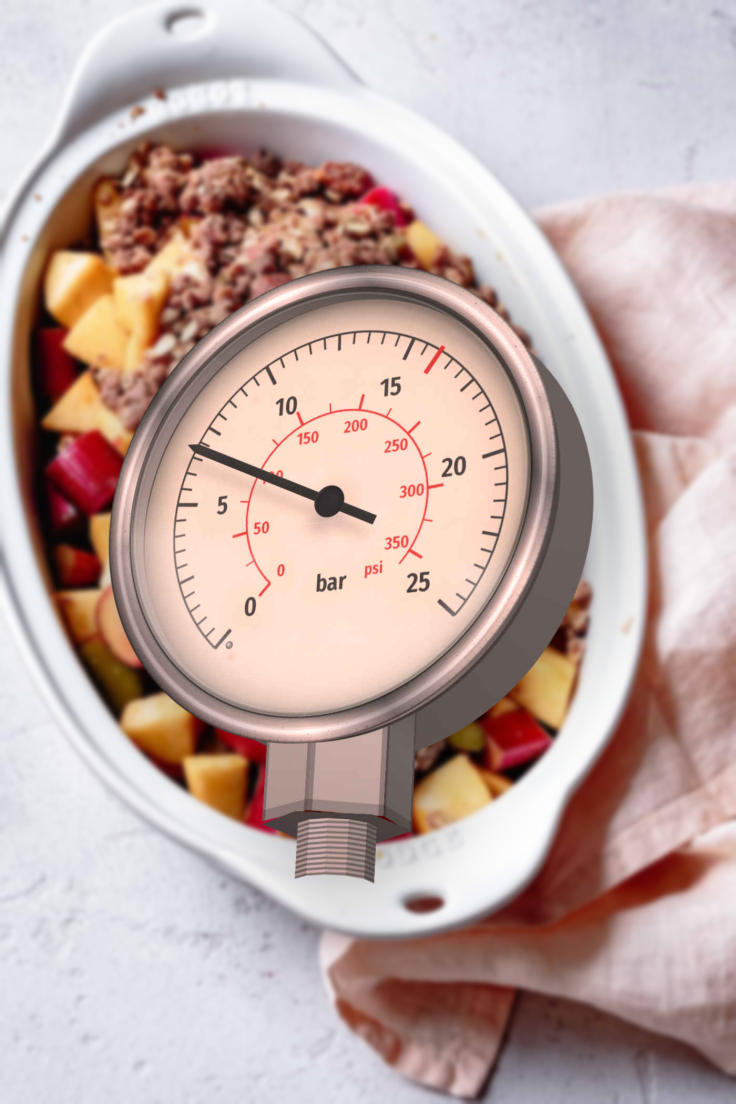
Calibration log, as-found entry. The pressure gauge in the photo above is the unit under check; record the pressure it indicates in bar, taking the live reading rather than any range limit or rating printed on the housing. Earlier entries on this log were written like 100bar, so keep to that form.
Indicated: 6.75bar
